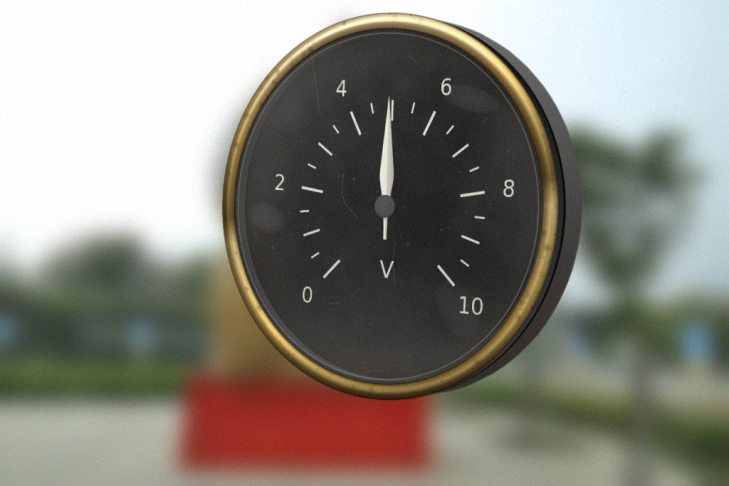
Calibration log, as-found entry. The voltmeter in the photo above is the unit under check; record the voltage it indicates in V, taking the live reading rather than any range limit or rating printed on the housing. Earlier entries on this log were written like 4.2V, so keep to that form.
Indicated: 5V
